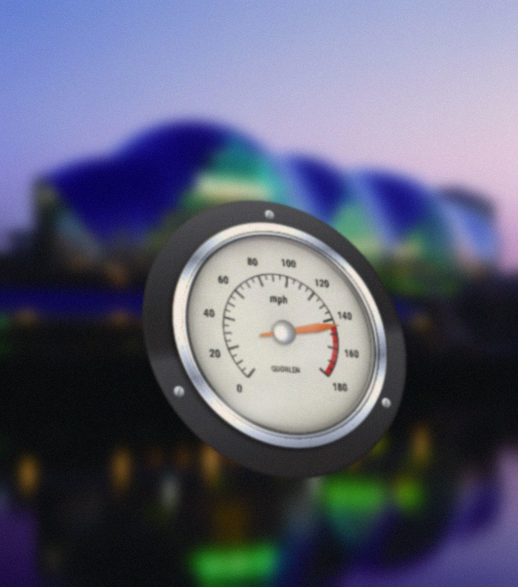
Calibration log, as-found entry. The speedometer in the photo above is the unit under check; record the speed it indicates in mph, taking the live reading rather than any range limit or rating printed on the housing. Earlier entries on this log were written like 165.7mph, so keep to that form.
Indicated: 145mph
